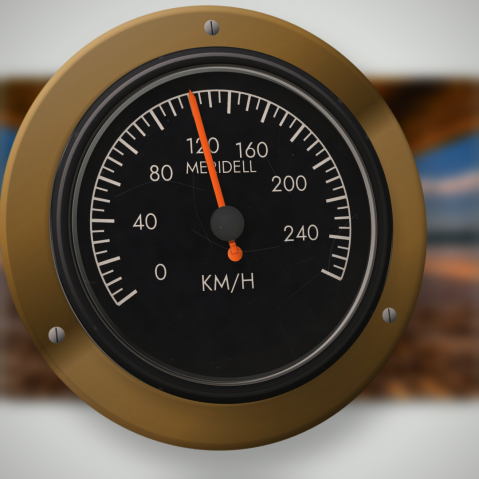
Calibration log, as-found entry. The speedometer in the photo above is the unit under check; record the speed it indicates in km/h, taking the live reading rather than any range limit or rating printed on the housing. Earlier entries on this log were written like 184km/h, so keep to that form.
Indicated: 120km/h
